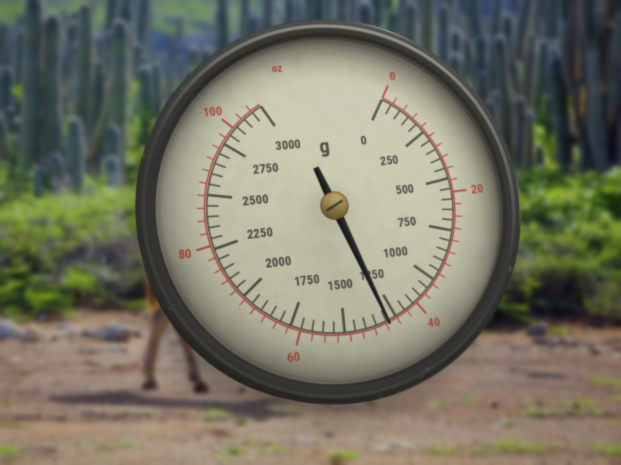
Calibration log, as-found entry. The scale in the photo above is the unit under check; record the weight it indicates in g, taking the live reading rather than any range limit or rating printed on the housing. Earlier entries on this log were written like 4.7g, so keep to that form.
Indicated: 1300g
